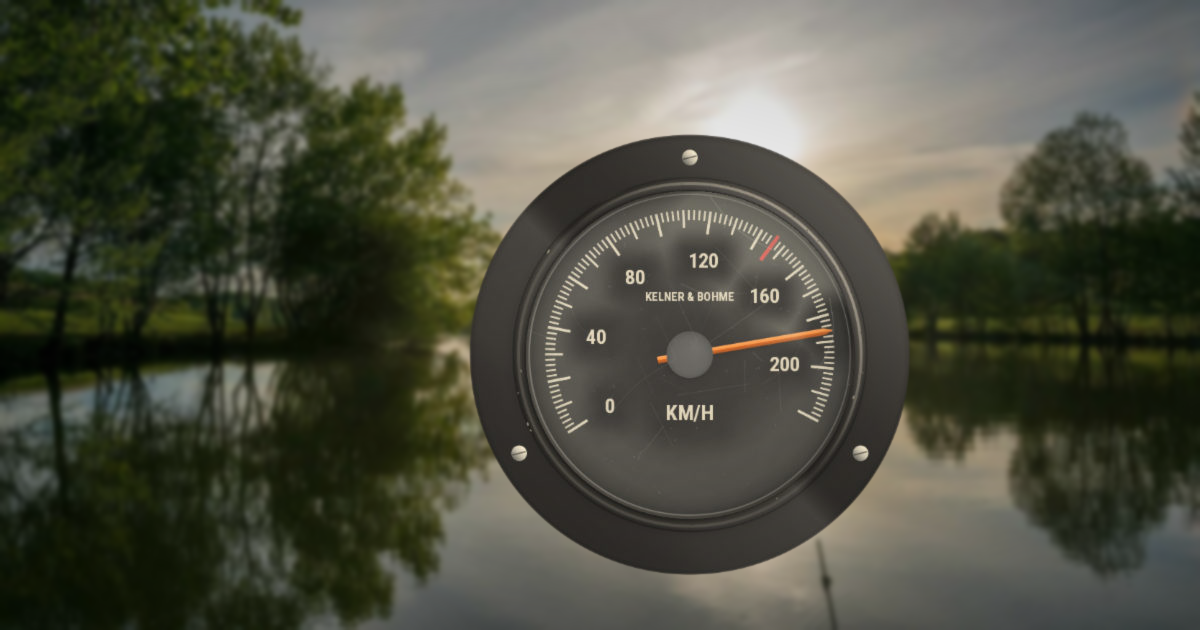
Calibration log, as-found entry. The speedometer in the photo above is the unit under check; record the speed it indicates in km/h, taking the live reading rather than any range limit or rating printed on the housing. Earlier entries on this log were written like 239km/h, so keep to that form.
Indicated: 186km/h
